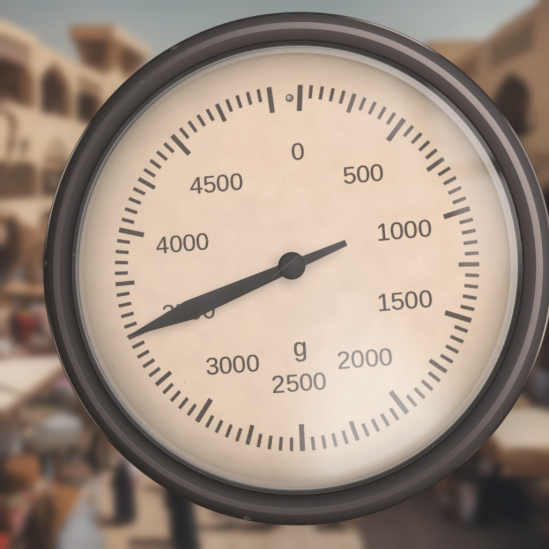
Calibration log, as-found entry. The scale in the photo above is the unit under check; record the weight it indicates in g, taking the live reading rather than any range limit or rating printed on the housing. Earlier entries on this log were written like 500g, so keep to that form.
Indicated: 3500g
